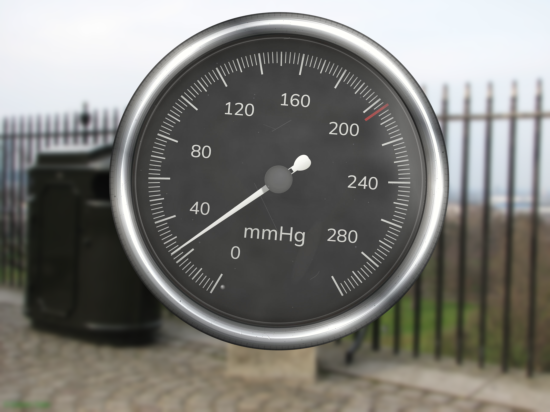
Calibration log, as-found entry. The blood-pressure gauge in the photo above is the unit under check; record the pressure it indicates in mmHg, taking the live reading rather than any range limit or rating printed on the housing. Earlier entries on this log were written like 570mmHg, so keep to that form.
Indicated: 24mmHg
